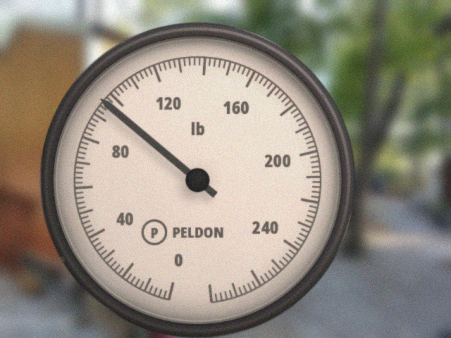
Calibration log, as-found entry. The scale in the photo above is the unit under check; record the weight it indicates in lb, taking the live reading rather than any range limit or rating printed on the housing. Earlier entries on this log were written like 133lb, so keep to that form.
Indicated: 96lb
